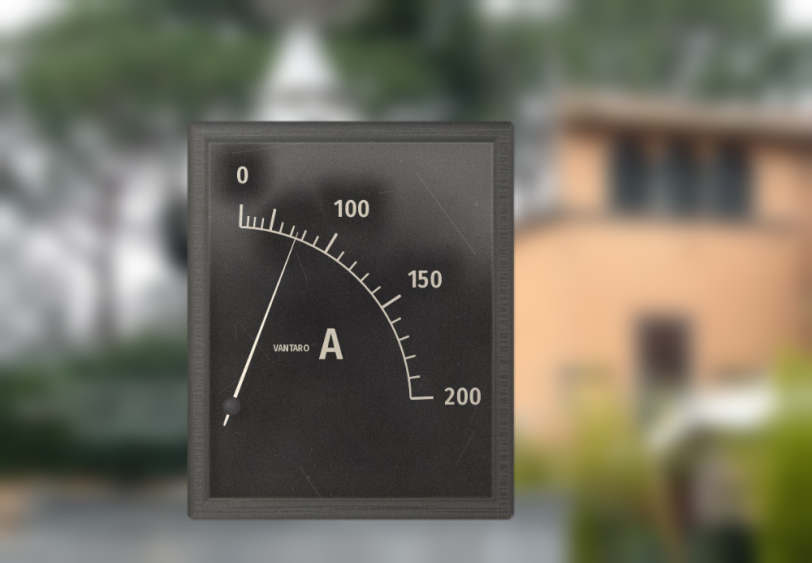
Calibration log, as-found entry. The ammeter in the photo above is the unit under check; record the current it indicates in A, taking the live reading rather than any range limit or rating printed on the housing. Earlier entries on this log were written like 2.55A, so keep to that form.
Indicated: 75A
